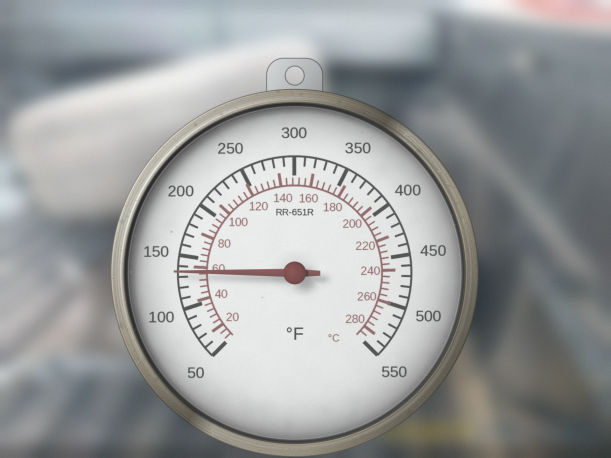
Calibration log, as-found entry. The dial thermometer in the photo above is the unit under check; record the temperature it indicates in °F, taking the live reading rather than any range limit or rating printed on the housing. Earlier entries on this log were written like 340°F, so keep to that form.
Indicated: 135°F
